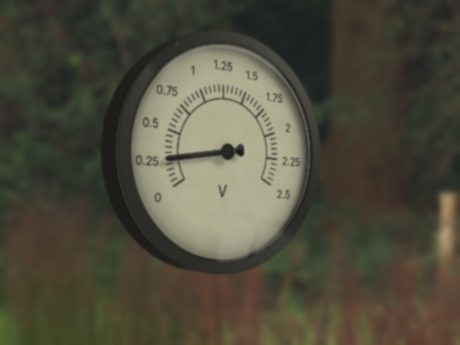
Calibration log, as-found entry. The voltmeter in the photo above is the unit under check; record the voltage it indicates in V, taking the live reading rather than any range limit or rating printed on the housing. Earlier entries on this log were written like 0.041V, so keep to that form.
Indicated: 0.25V
